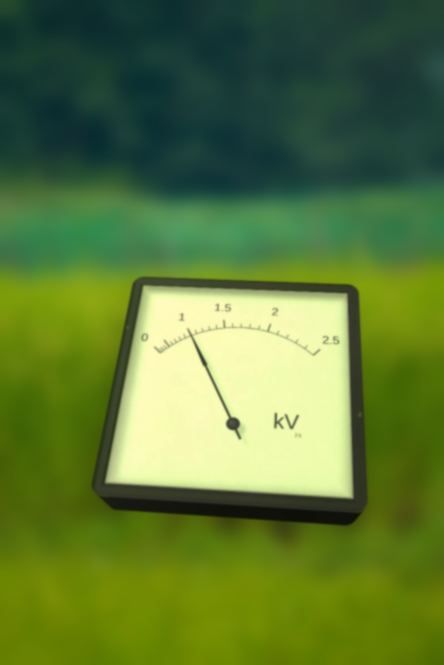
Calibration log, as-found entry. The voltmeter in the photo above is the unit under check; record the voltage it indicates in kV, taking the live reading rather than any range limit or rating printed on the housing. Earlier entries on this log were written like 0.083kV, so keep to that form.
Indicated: 1kV
